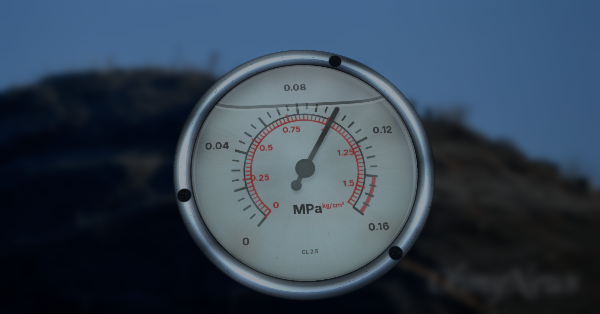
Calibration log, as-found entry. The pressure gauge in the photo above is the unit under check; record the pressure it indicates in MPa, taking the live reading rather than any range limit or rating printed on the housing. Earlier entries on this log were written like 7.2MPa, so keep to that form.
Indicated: 0.1MPa
